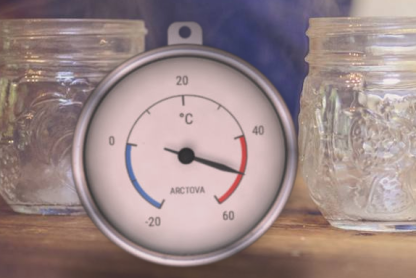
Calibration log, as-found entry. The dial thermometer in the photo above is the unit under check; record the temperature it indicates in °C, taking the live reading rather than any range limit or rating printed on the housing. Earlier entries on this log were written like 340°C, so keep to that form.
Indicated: 50°C
